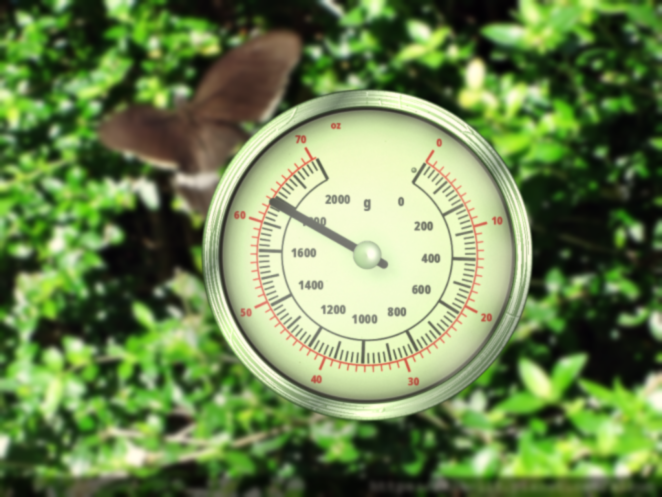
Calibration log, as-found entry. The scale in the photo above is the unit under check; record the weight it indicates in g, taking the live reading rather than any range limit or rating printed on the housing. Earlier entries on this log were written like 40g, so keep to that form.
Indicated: 1780g
